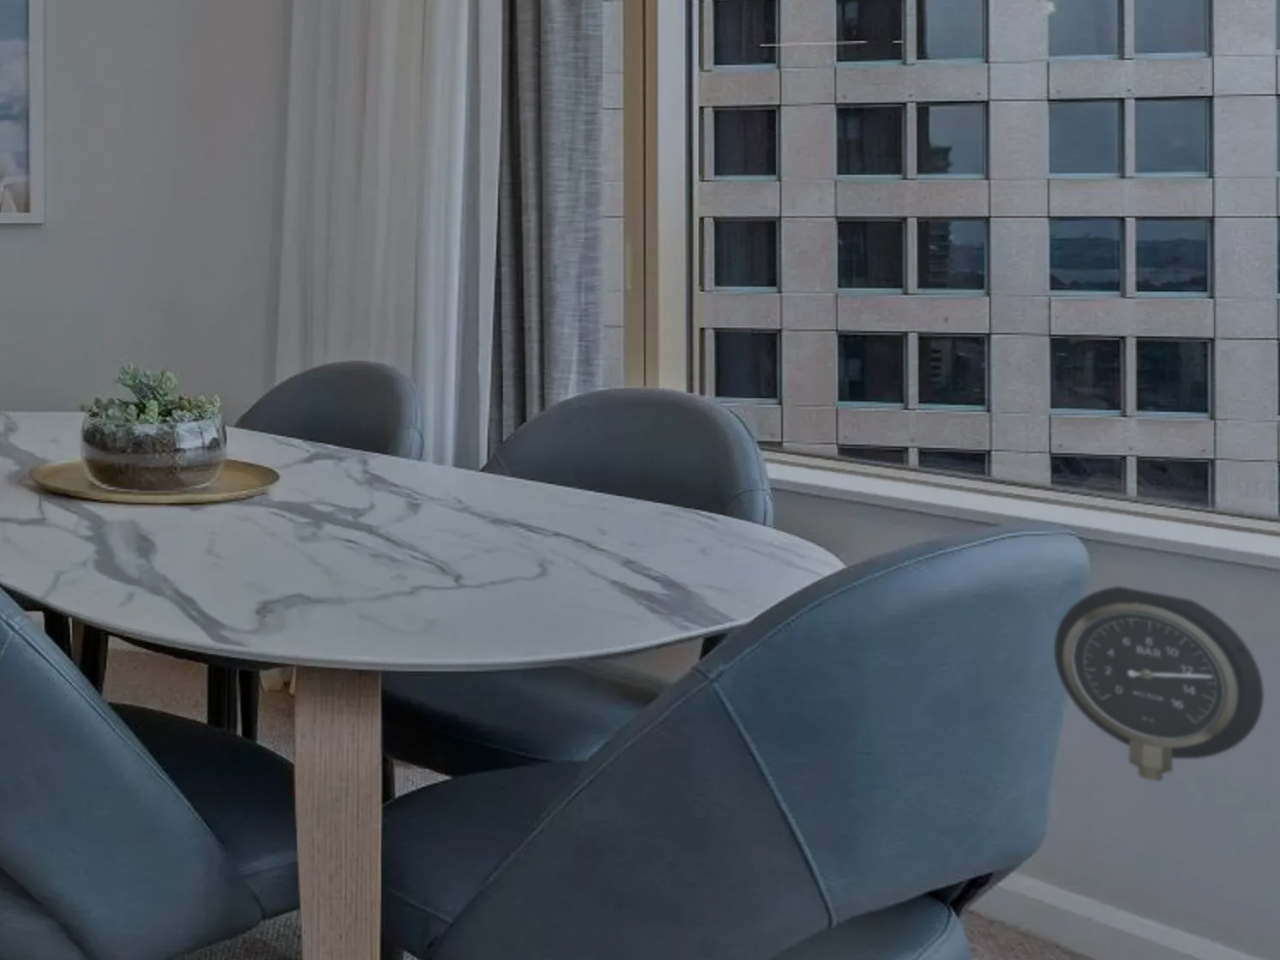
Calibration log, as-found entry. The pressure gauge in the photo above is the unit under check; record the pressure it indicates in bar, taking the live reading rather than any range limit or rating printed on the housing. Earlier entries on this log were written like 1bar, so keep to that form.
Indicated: 12.5bar
